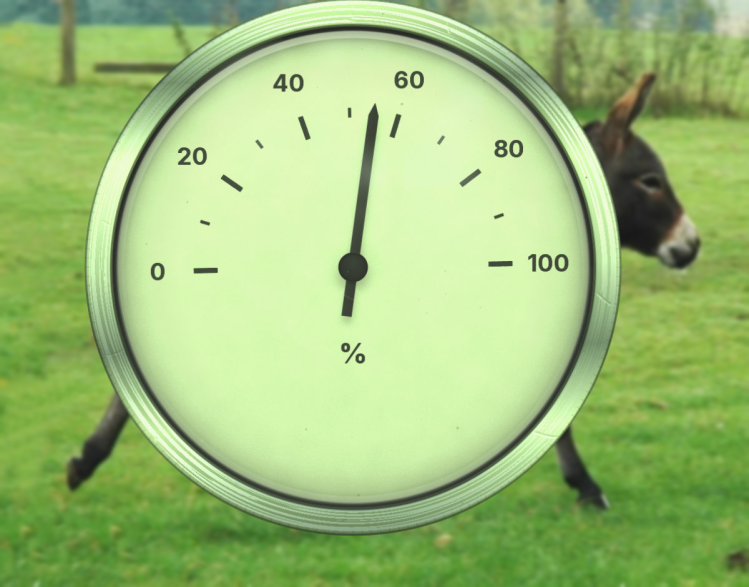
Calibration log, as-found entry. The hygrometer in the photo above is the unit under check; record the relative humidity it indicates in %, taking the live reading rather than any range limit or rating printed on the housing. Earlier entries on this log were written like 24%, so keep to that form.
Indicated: 55%
